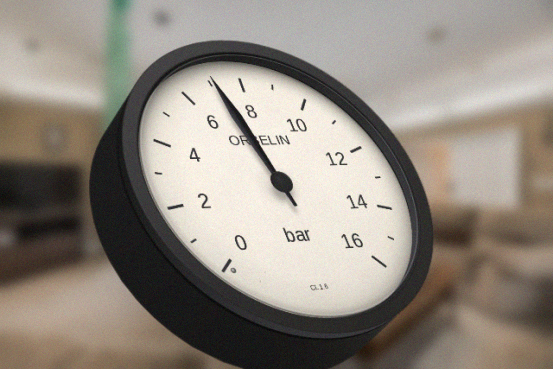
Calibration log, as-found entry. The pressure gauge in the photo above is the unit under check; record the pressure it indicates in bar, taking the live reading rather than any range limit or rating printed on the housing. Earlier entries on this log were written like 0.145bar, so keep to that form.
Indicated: 7bar
